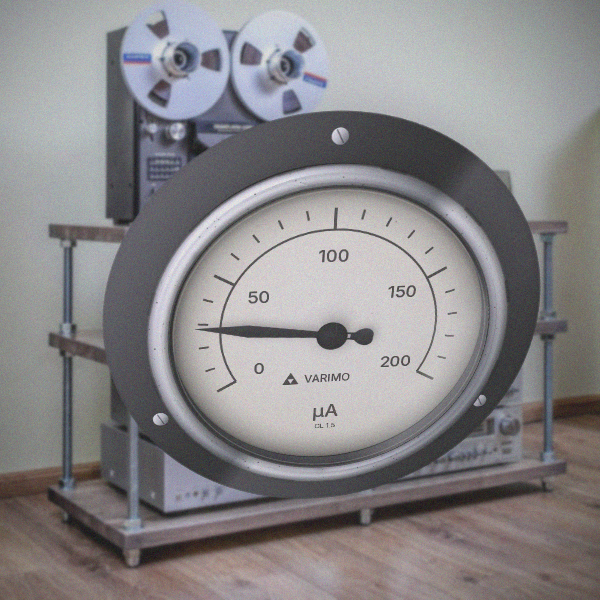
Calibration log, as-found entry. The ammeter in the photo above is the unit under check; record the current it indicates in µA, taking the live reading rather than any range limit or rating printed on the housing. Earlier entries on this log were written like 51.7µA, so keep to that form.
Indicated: 30µA
